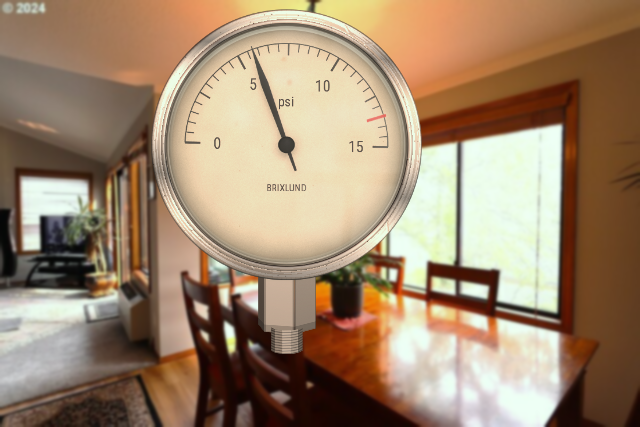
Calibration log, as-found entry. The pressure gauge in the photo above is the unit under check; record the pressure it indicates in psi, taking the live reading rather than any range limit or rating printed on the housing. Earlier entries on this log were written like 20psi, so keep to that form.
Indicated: 5.75psi
